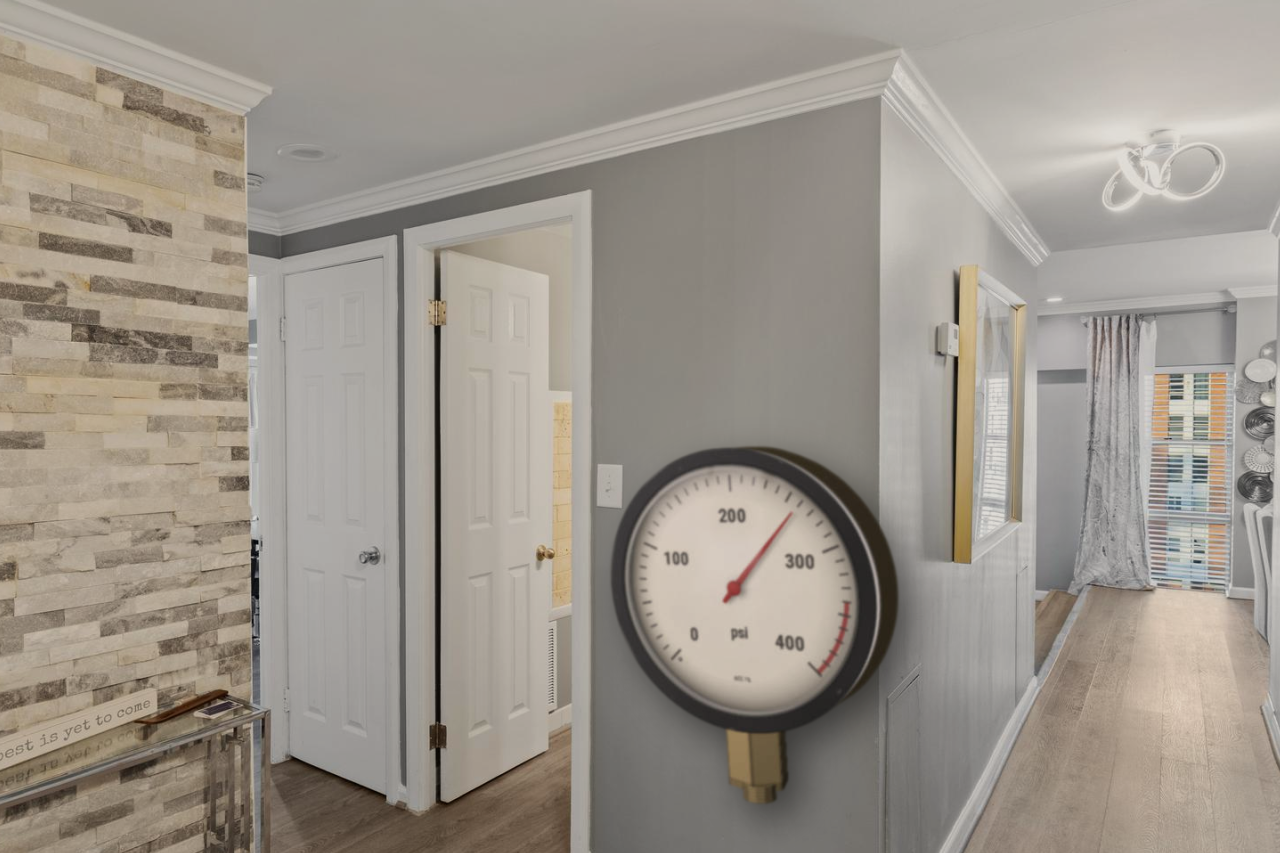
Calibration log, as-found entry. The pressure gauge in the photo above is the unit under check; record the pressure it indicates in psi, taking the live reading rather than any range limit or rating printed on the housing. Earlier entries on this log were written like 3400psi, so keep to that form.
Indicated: 260psi
